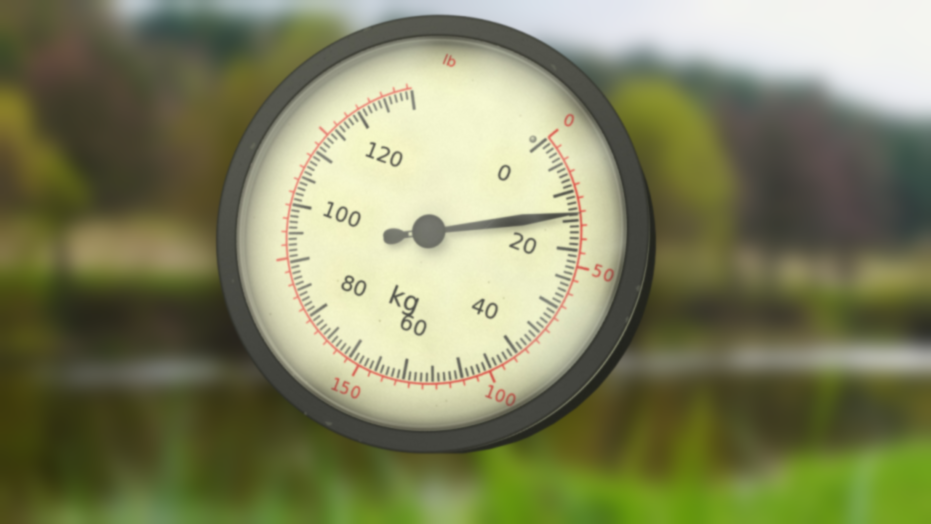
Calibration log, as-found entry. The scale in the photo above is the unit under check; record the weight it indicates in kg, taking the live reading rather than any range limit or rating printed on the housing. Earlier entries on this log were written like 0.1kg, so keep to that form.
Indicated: 14kg
